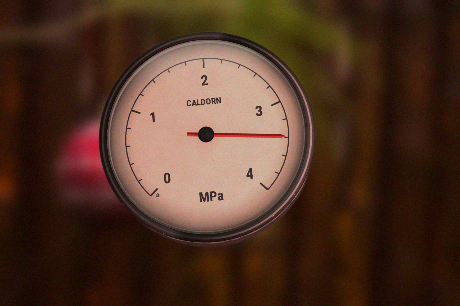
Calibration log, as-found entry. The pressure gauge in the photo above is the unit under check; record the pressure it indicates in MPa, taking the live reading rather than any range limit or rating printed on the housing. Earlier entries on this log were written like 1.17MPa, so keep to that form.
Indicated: 3.4MPa
